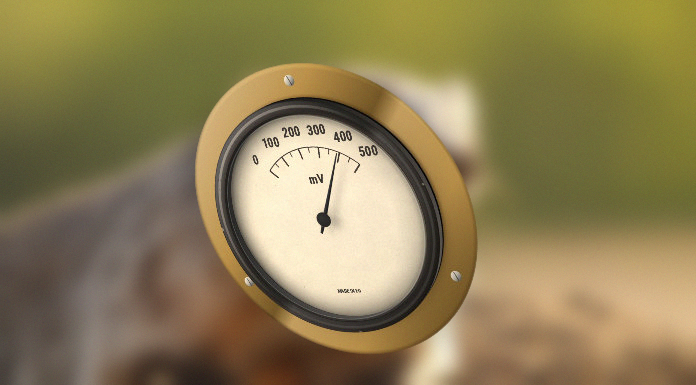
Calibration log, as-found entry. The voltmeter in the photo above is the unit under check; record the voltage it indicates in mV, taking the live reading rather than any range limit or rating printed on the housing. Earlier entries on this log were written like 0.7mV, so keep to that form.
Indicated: 400mV
